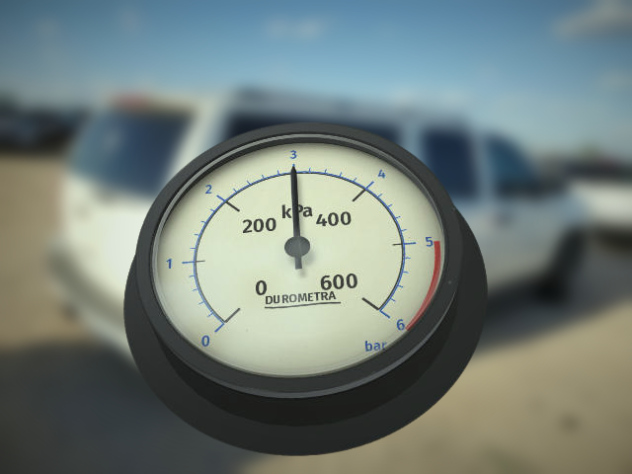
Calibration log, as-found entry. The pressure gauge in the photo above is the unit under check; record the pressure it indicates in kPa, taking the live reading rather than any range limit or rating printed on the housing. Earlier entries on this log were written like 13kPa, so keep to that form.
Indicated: 300kPa
